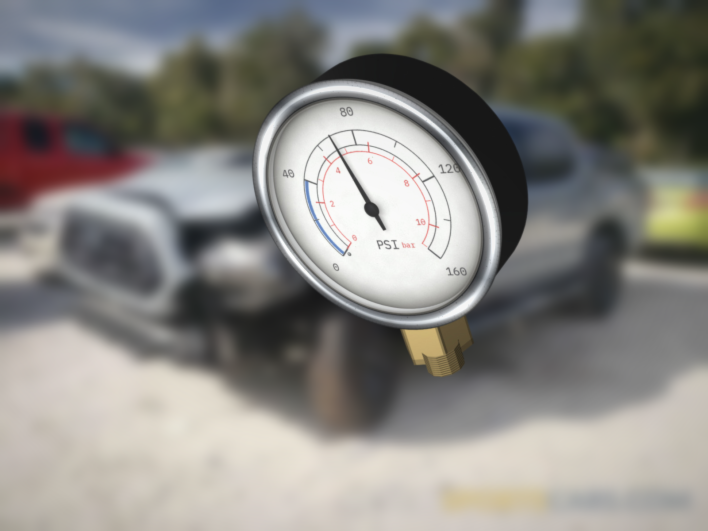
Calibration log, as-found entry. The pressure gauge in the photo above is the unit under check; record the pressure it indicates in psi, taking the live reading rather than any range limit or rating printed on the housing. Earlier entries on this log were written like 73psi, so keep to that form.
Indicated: 70psi
